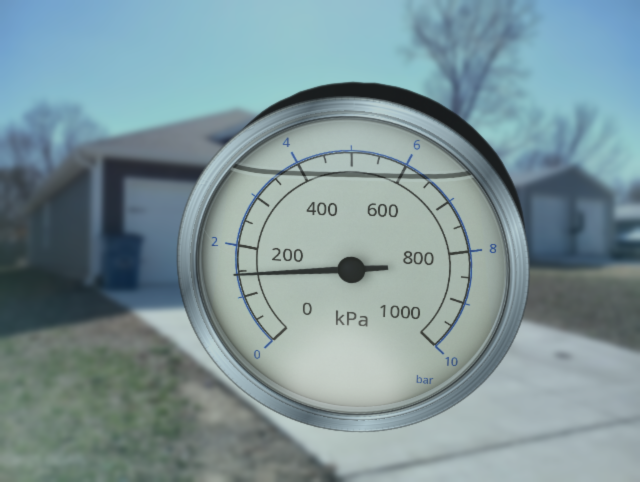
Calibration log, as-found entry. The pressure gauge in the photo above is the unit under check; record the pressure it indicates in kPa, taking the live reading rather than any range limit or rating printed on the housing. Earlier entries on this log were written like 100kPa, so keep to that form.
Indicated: 150kPa
